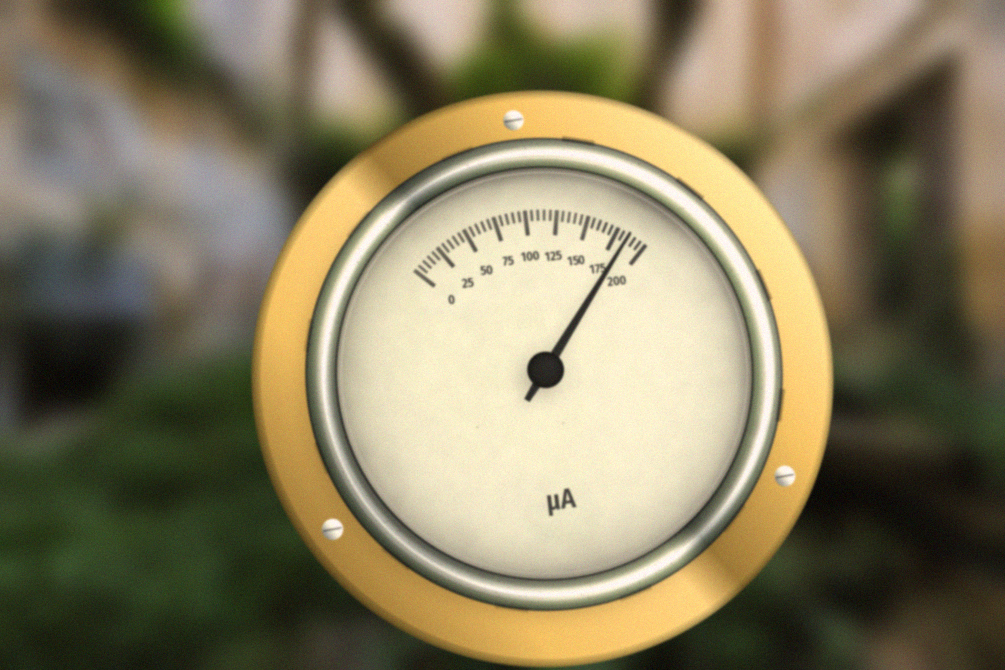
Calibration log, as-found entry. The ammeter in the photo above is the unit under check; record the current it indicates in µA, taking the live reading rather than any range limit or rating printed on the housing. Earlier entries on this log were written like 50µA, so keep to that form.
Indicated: 185µA
